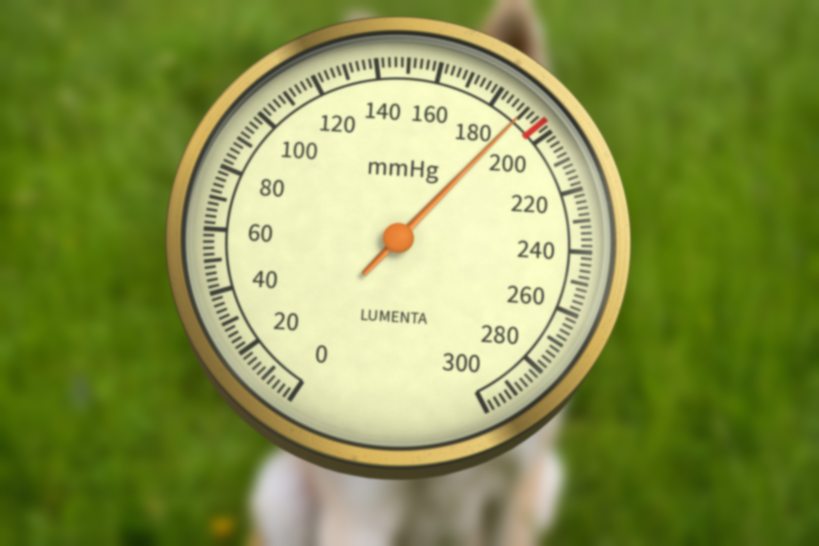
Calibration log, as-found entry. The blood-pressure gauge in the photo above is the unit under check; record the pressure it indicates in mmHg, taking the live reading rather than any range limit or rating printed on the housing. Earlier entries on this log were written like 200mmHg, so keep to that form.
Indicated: 190mmHg
